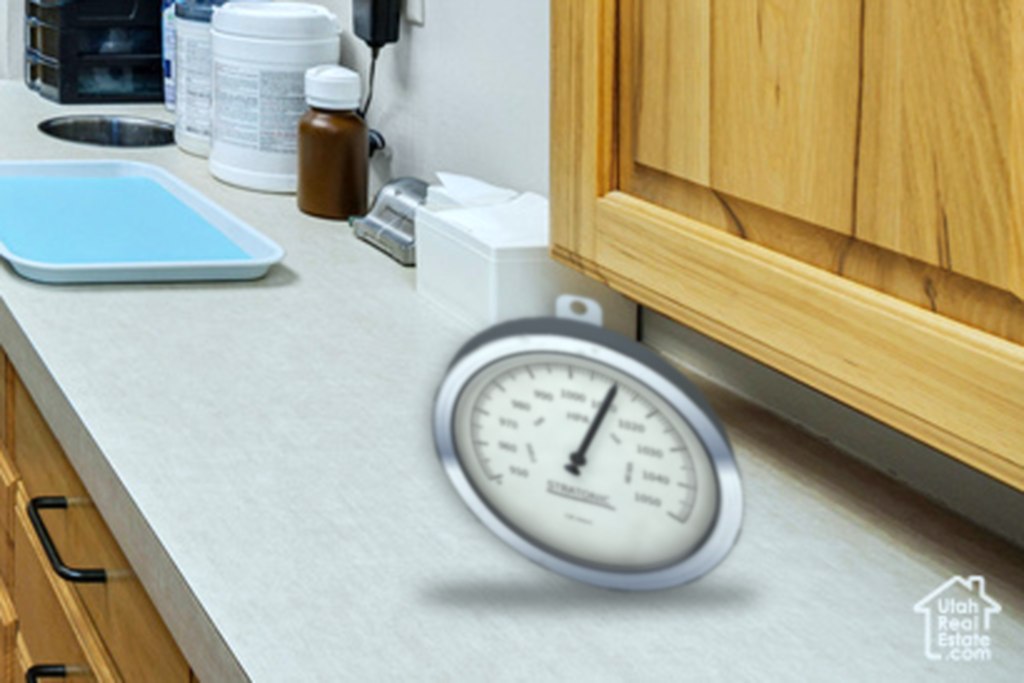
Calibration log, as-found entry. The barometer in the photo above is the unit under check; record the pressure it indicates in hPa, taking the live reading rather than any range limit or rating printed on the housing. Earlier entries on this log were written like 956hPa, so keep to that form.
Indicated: 1010hPa
